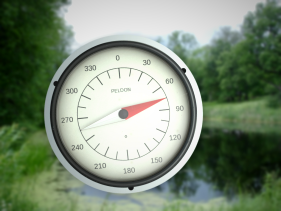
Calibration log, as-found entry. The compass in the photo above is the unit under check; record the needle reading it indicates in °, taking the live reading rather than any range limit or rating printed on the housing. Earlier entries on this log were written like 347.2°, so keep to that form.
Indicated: 75°
